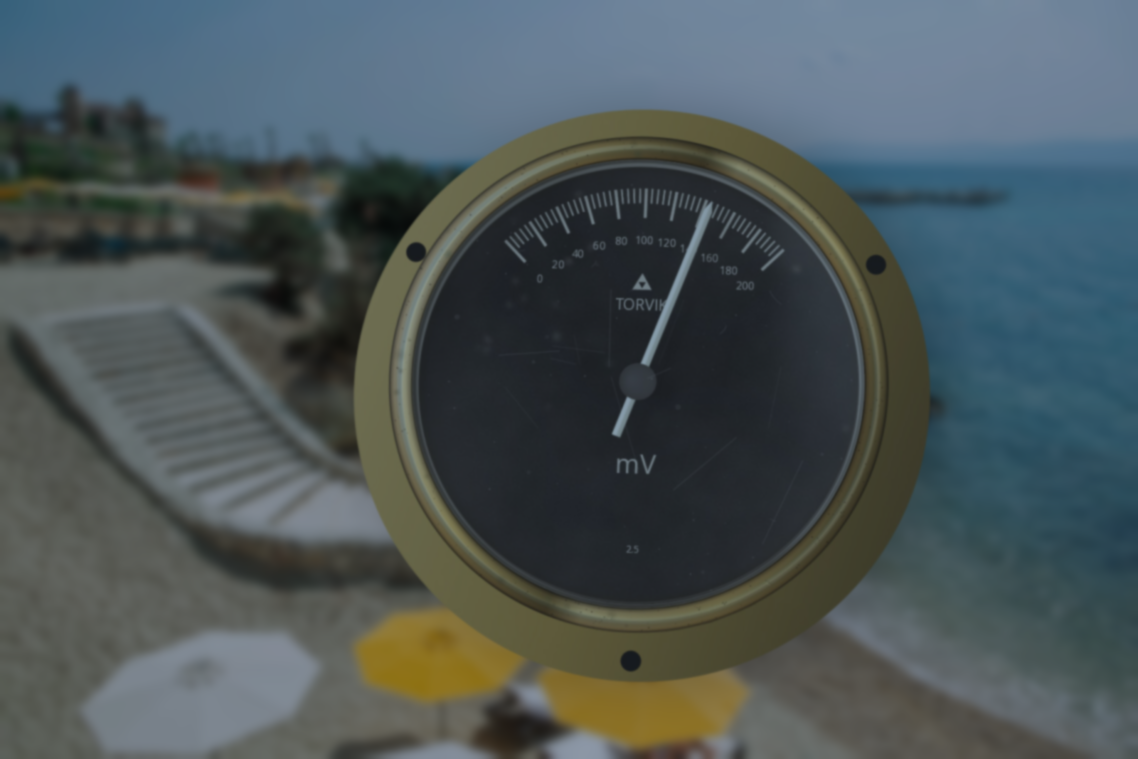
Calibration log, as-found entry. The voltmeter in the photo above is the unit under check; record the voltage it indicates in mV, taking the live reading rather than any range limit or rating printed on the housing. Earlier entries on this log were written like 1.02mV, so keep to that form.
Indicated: 144mV
